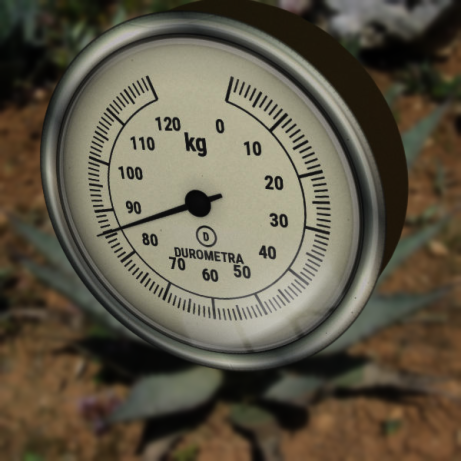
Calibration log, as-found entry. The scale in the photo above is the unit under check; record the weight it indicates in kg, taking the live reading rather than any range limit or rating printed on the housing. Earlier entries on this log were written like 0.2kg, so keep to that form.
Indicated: 86kg
